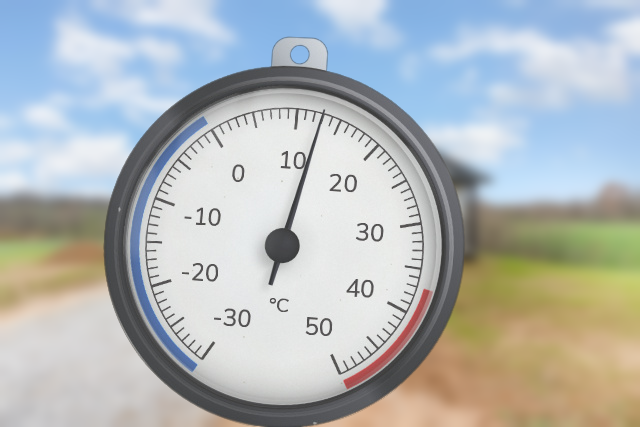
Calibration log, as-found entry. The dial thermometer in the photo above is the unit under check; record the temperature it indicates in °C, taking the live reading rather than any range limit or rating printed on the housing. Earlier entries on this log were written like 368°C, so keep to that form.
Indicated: 13°C
